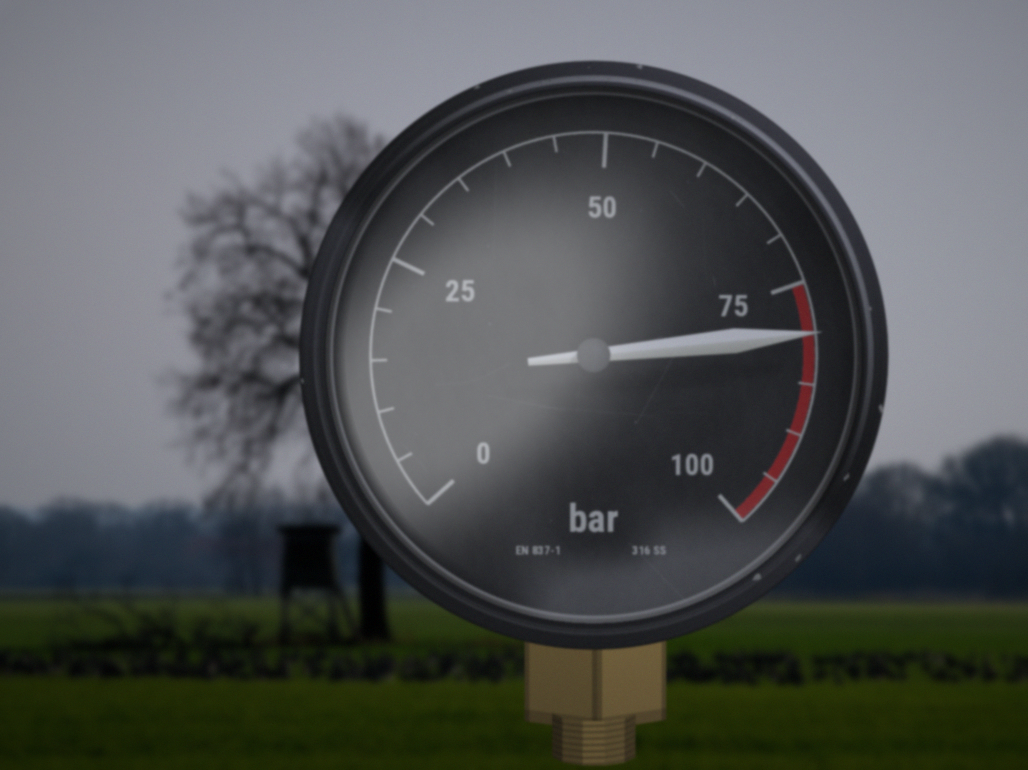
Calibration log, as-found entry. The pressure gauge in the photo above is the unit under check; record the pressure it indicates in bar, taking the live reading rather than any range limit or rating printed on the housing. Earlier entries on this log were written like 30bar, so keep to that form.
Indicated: 80bar
